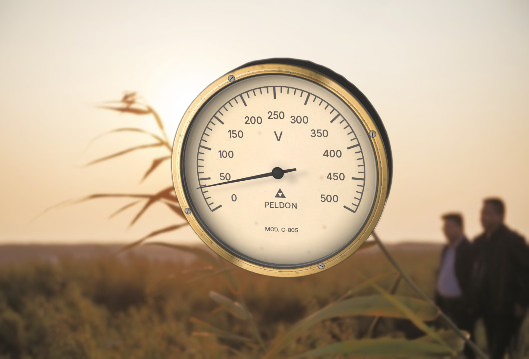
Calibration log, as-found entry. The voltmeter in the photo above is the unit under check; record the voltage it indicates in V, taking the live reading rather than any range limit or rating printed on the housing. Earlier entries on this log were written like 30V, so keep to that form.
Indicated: 40V
